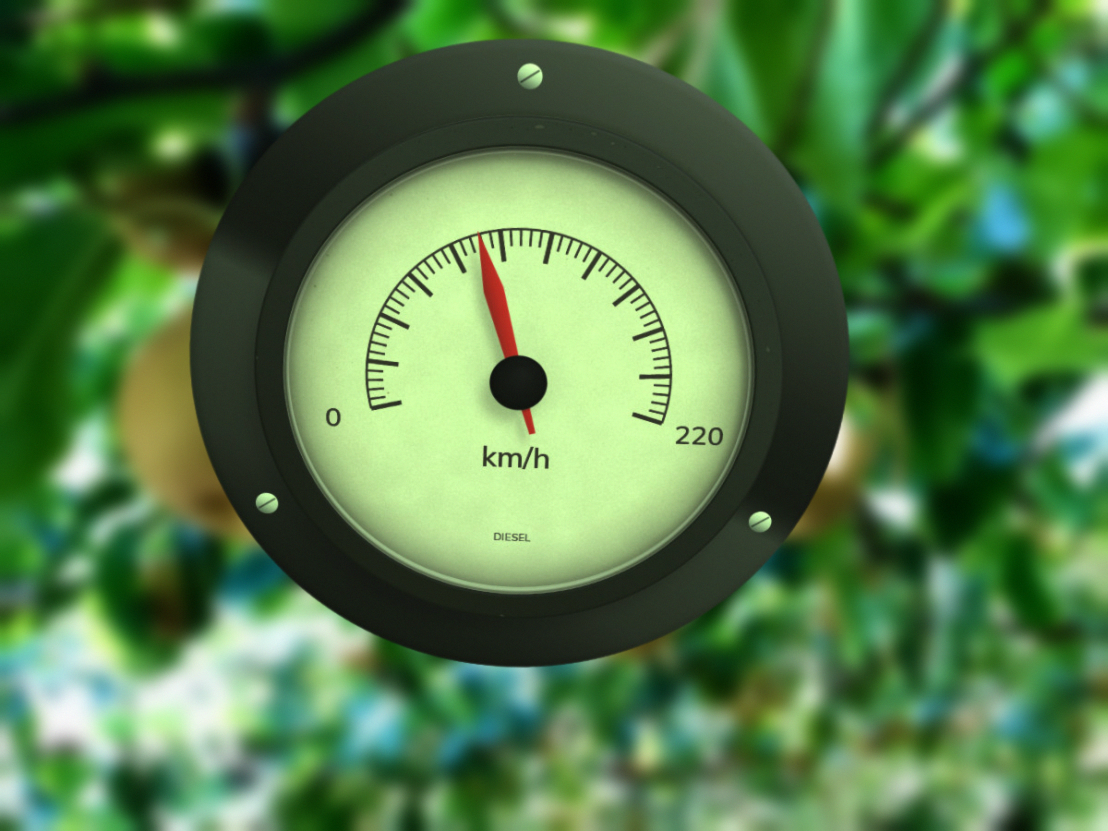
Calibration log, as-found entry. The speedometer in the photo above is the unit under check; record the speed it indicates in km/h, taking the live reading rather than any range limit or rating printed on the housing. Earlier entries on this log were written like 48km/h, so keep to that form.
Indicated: 92km/h
